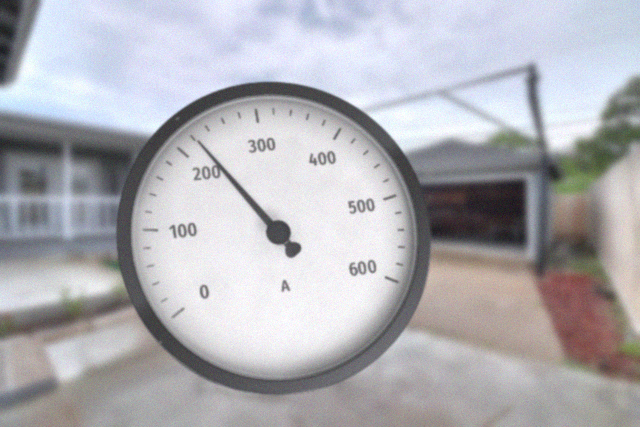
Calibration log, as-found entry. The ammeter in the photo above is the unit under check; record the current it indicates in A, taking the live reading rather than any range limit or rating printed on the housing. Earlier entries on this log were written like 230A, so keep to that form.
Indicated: 220A
